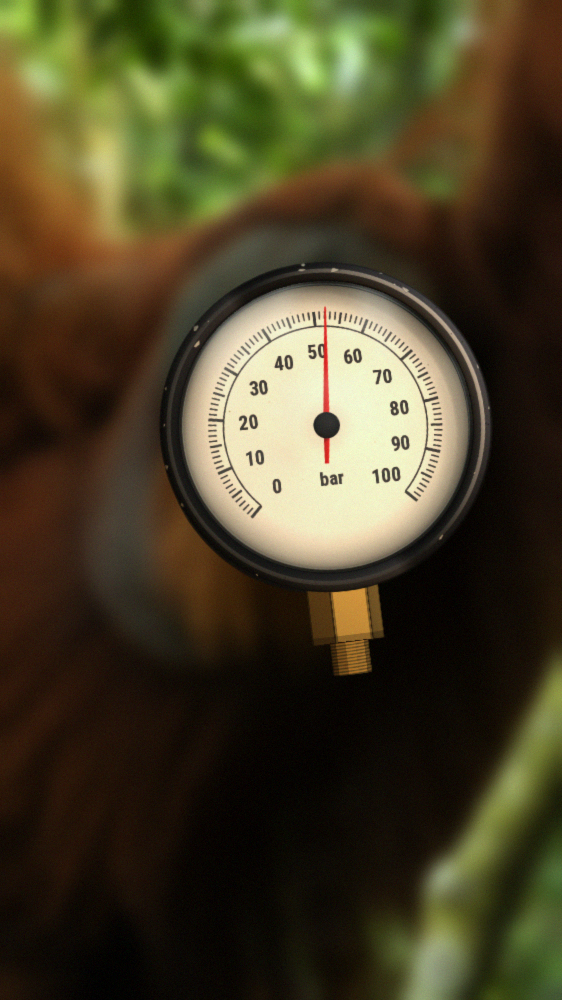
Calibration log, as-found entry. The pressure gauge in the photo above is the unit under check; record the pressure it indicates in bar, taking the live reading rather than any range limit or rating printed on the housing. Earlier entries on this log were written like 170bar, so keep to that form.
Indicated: 52bar
